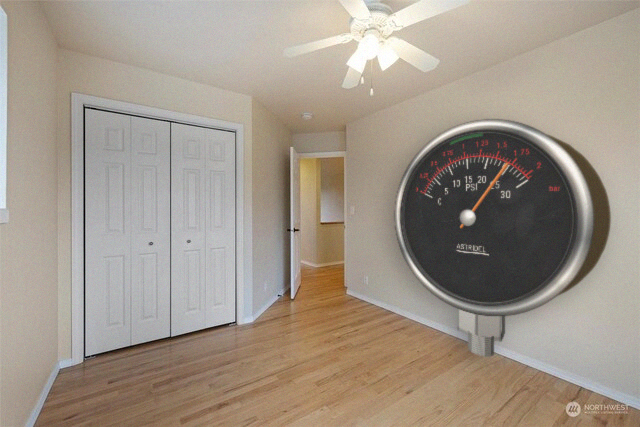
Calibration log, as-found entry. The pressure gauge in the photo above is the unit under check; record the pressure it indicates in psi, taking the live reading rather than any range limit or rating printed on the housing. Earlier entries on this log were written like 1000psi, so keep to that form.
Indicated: 25psi
